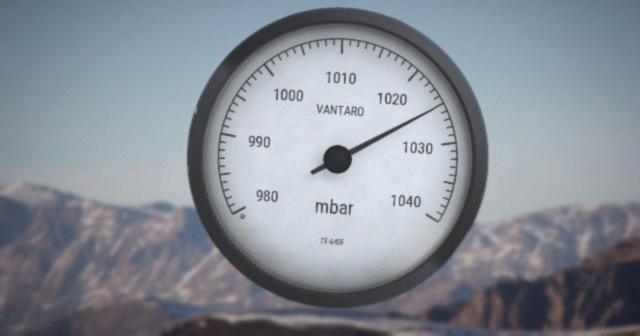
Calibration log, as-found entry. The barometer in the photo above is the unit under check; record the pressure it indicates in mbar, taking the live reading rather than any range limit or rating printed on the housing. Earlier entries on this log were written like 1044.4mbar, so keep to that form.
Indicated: 1025mbar
